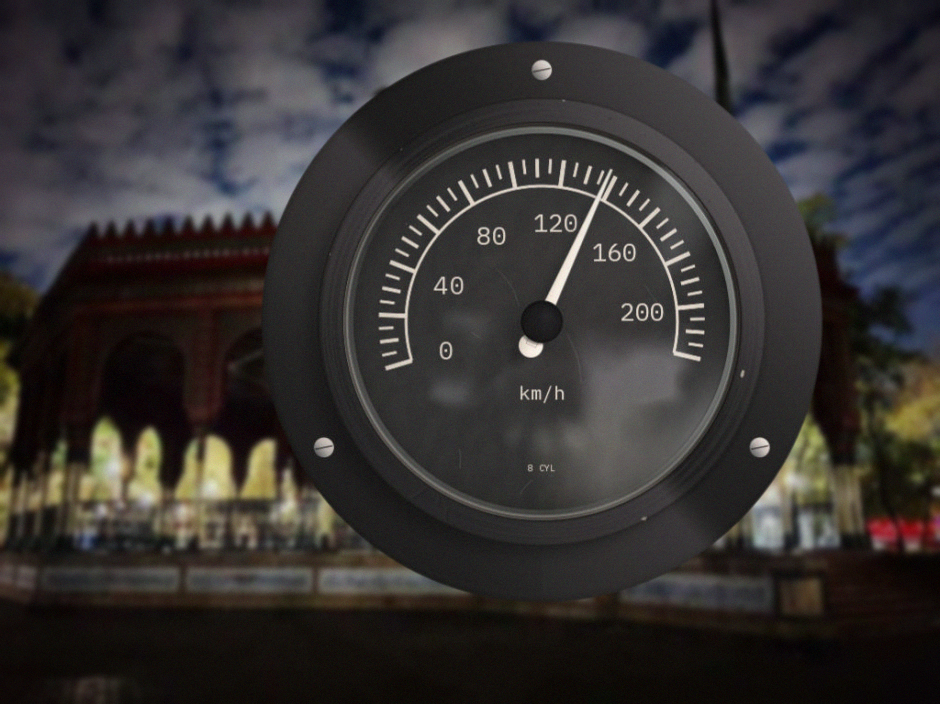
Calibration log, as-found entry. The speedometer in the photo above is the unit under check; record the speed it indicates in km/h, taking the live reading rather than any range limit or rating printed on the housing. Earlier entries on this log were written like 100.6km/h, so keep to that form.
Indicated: 137.5km/h
